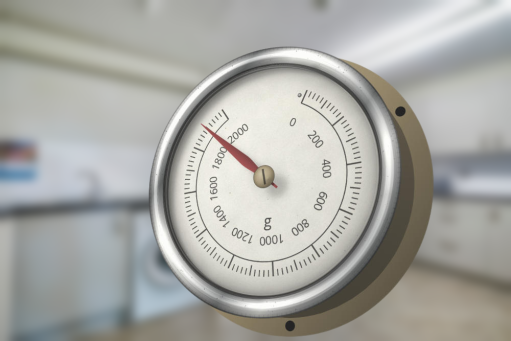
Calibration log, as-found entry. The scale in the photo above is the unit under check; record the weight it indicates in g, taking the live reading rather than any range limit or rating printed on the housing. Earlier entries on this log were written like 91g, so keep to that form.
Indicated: 1900g
